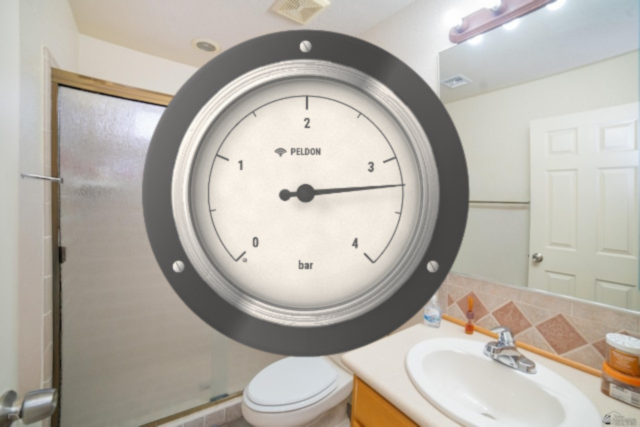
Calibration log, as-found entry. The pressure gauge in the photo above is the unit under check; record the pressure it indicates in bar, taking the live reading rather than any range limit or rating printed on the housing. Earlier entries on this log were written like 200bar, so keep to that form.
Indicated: 3.25bar
